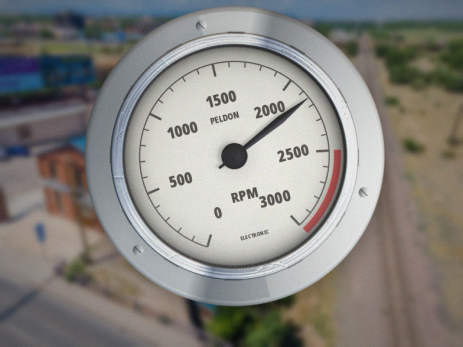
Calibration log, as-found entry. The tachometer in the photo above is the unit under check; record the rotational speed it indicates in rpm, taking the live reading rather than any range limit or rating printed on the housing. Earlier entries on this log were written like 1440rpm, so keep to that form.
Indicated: 2150rpm
